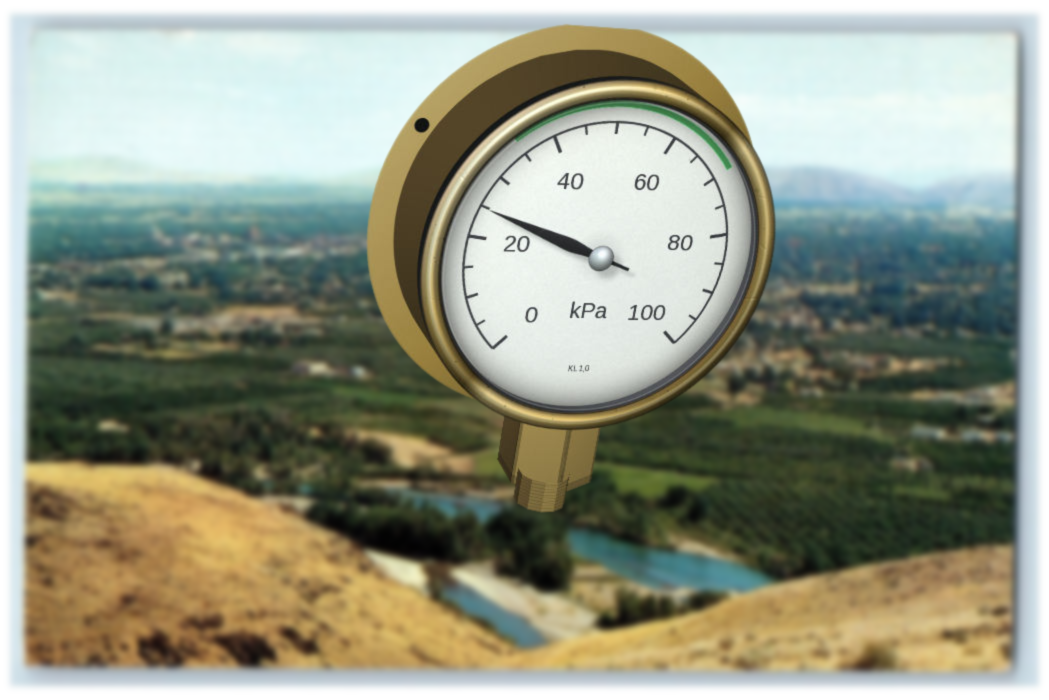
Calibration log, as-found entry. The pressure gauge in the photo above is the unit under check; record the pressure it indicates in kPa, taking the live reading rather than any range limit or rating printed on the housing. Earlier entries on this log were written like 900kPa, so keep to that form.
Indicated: 25kPa
